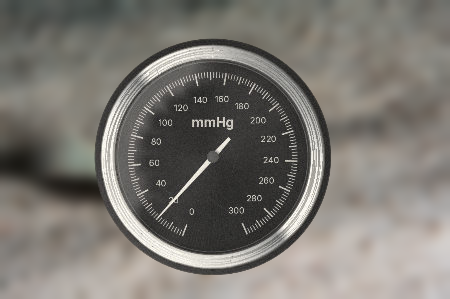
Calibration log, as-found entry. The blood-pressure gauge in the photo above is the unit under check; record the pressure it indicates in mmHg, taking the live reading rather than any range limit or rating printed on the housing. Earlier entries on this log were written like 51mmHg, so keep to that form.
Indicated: 20mmHg
